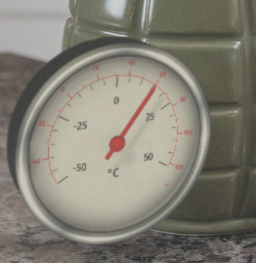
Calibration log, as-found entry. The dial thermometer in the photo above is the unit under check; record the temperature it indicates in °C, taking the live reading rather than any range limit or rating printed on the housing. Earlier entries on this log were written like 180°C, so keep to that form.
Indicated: 15°C
